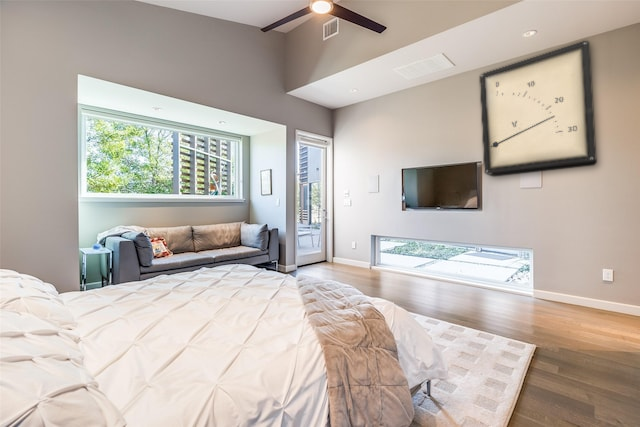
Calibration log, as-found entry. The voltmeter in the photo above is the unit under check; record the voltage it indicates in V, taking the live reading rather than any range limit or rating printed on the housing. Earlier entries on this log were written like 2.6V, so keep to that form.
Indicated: 24V
